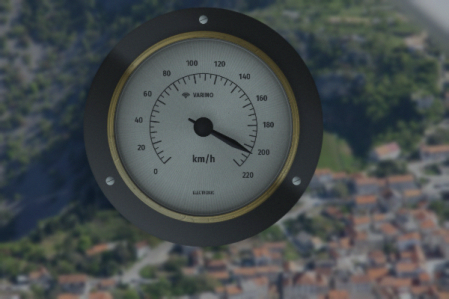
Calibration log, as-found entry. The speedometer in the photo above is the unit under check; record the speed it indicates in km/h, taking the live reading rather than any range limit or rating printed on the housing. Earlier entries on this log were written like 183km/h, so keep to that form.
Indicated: 205km/h
